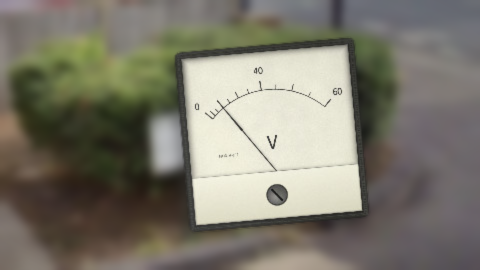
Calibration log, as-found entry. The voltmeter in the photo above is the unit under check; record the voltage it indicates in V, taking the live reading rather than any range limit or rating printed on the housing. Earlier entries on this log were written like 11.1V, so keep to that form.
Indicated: 20V
